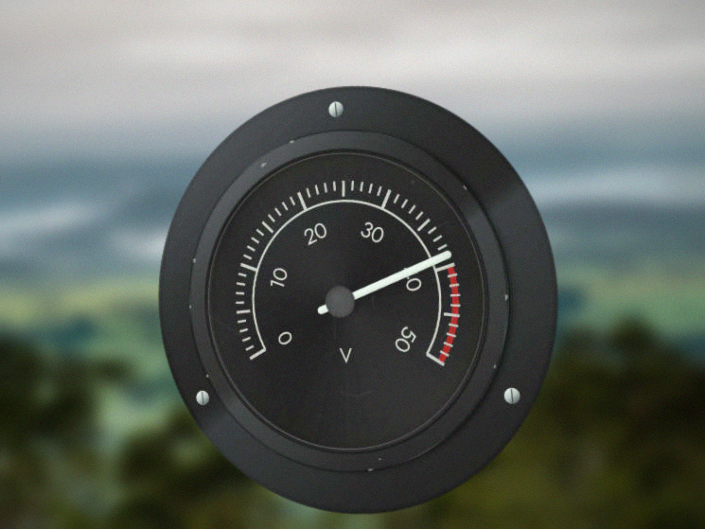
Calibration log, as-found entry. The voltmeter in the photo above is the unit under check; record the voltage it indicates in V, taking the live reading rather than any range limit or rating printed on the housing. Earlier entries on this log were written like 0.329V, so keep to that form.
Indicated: 39V
